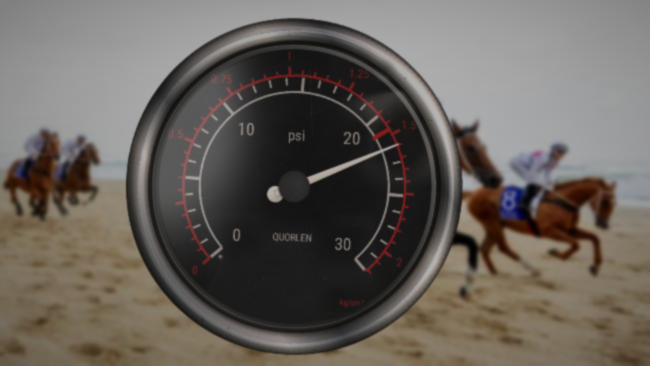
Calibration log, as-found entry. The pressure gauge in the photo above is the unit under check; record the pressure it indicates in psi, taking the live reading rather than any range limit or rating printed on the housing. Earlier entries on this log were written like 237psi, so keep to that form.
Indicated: 22psi
